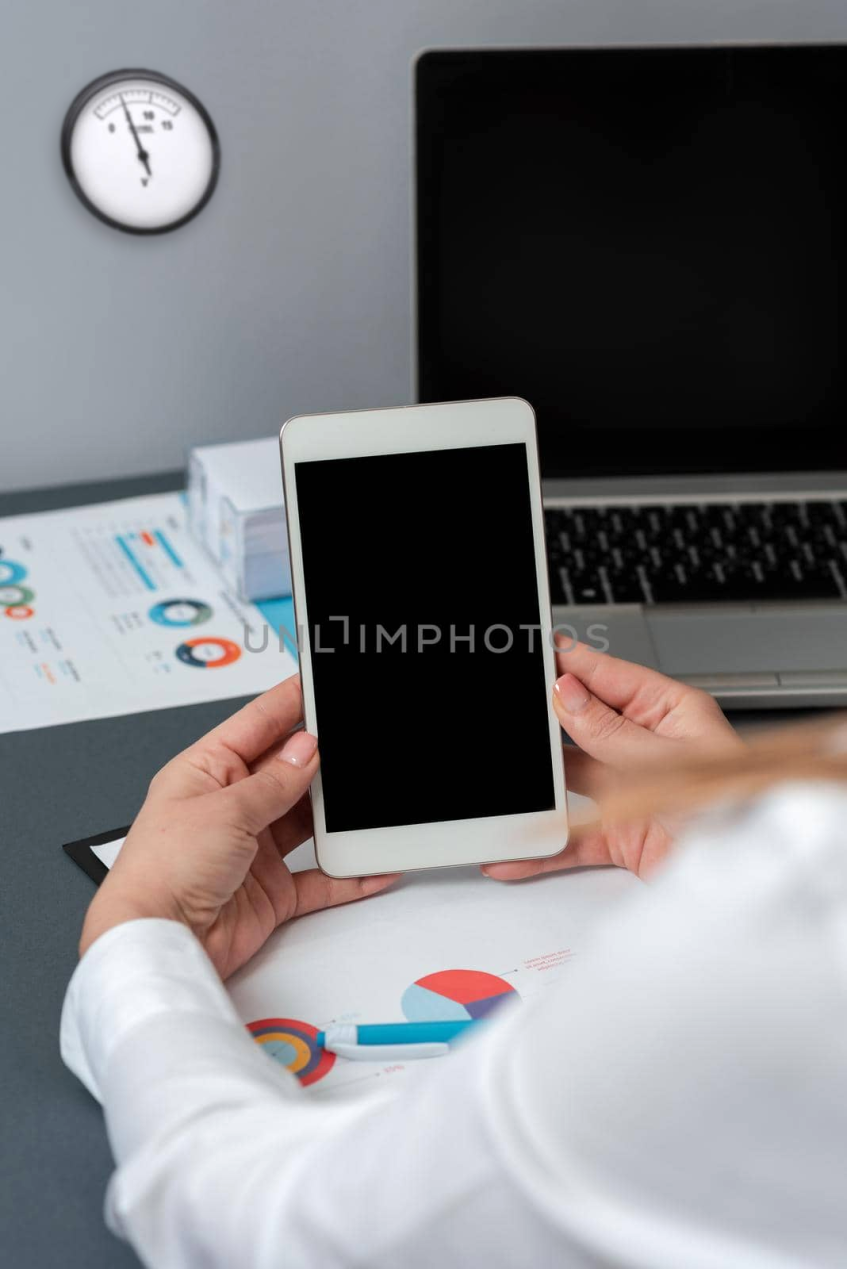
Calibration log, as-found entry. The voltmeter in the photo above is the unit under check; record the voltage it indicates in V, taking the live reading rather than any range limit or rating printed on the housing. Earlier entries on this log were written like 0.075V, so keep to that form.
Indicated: 5V
